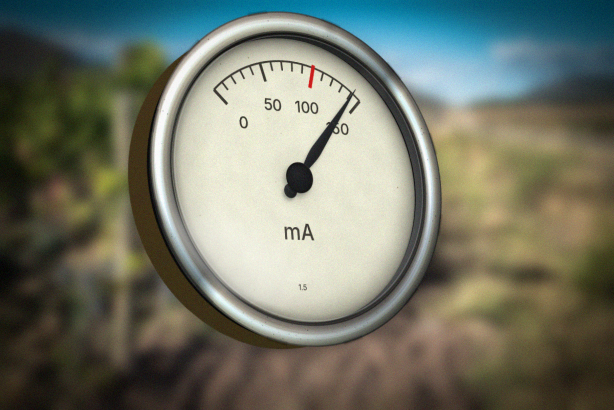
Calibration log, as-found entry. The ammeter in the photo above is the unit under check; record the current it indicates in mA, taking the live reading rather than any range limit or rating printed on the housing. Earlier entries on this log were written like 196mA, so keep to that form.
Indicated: 140mA
